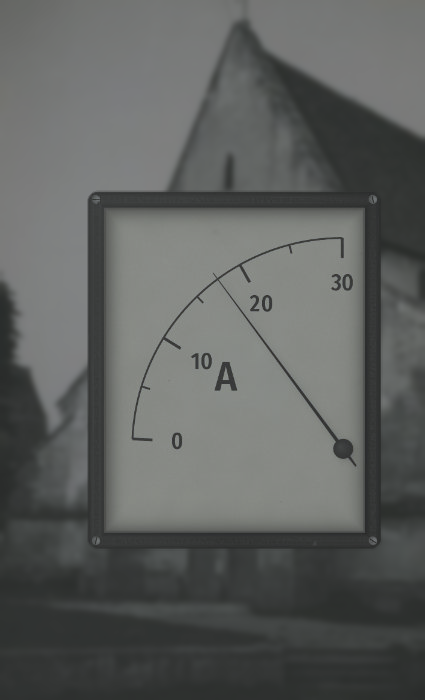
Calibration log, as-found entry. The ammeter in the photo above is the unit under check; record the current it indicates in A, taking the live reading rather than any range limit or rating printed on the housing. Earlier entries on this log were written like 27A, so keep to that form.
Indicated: 17.5A
